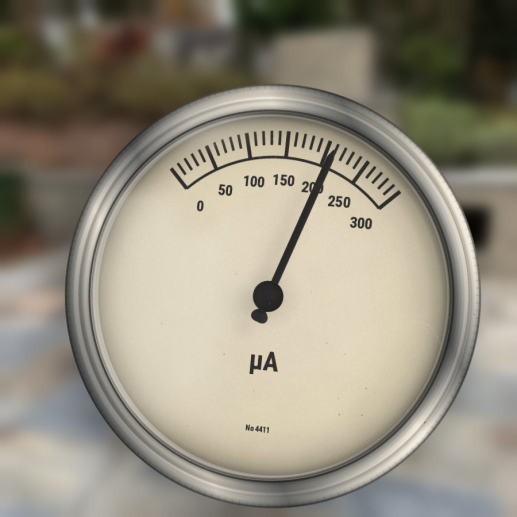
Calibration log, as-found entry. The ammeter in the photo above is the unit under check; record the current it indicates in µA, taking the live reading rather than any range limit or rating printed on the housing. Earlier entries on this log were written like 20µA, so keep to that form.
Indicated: 210µA
